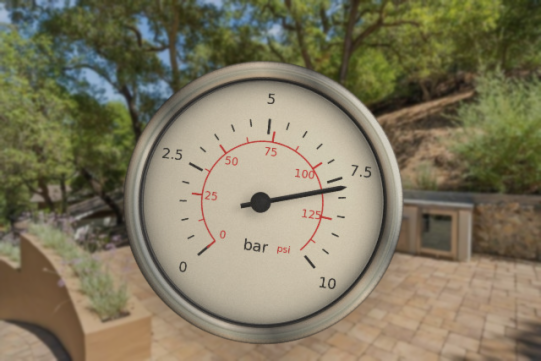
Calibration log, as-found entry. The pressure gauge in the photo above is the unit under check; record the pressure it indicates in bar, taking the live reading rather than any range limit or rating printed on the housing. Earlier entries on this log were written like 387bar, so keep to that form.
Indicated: 7.75bar
